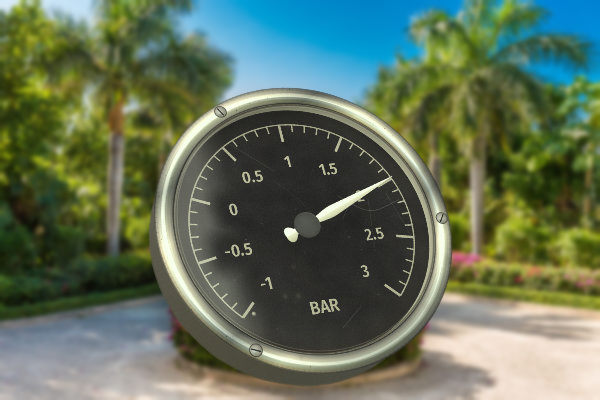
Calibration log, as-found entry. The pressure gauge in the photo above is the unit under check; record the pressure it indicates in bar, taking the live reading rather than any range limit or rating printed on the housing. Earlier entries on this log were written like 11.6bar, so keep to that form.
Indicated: 2bar
